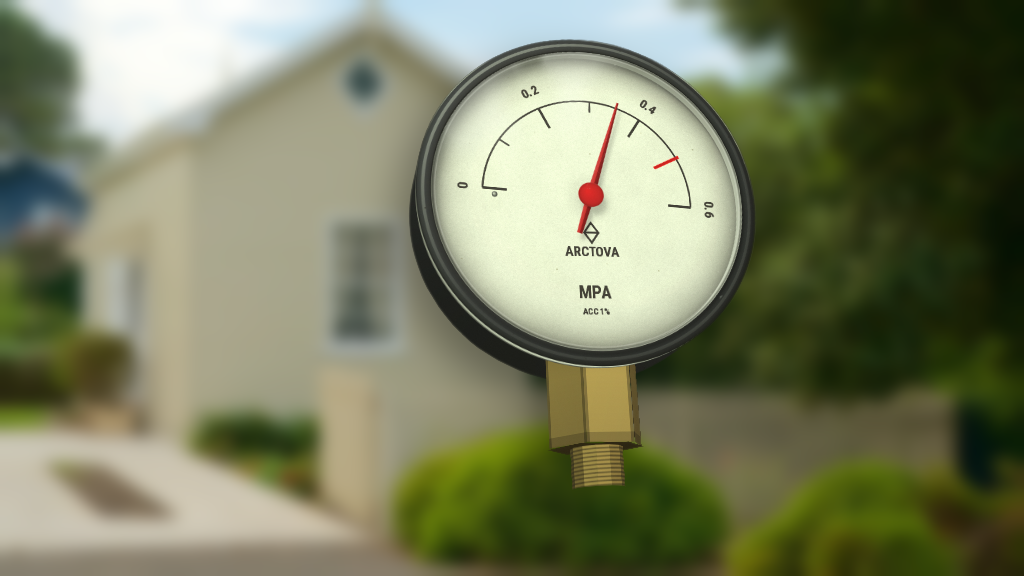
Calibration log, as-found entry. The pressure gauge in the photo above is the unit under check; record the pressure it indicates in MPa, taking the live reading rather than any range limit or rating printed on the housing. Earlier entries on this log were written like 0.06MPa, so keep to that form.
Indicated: 0.35MPa
